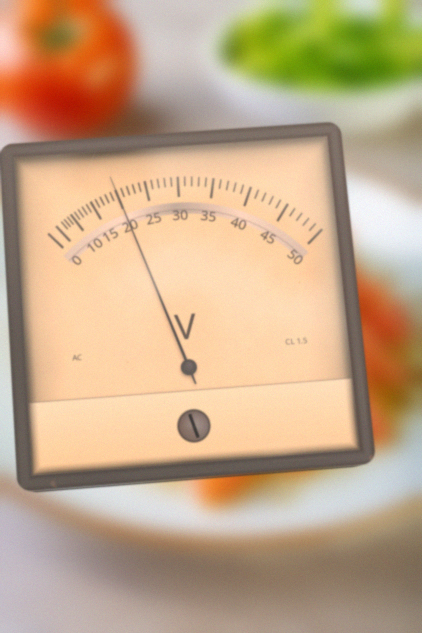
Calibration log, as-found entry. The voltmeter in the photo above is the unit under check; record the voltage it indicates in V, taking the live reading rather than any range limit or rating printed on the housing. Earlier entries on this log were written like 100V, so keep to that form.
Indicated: 20V
